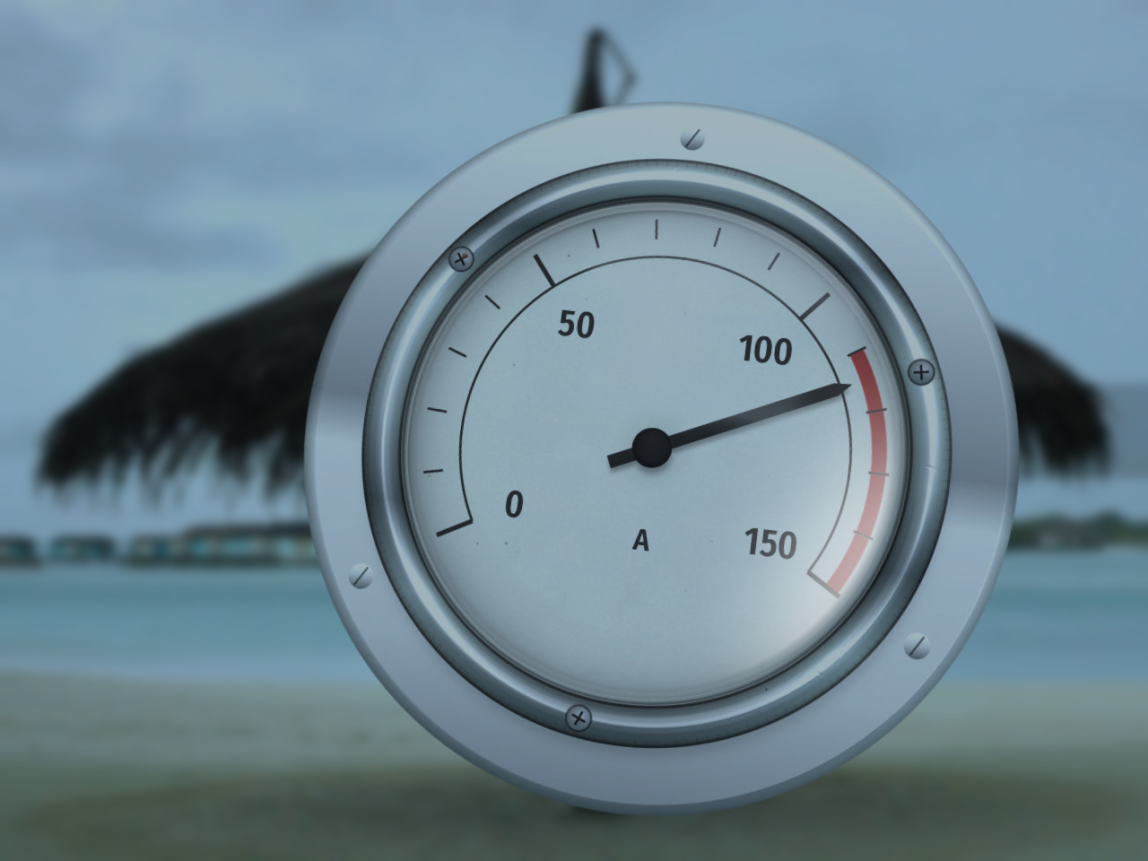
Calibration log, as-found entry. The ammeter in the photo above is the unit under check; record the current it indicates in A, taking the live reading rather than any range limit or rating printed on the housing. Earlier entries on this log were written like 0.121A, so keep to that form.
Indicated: 115A
